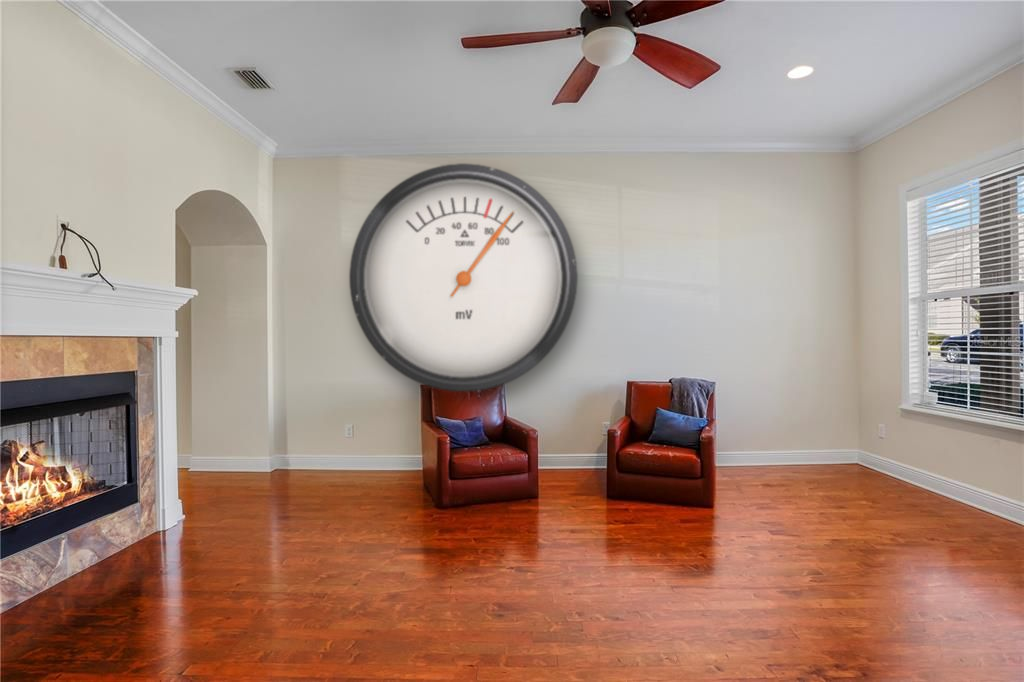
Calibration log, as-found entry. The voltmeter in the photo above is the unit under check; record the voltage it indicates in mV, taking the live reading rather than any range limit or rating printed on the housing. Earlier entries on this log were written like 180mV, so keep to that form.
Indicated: 90mV
